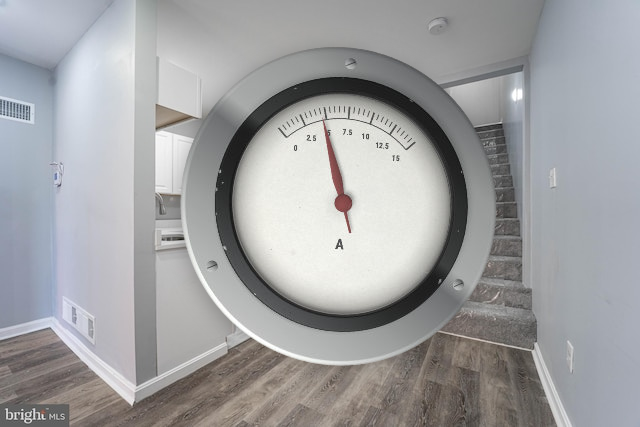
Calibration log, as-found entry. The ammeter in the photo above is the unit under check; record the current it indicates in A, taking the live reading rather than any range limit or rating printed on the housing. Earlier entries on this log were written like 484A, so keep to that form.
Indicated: 4.5A
